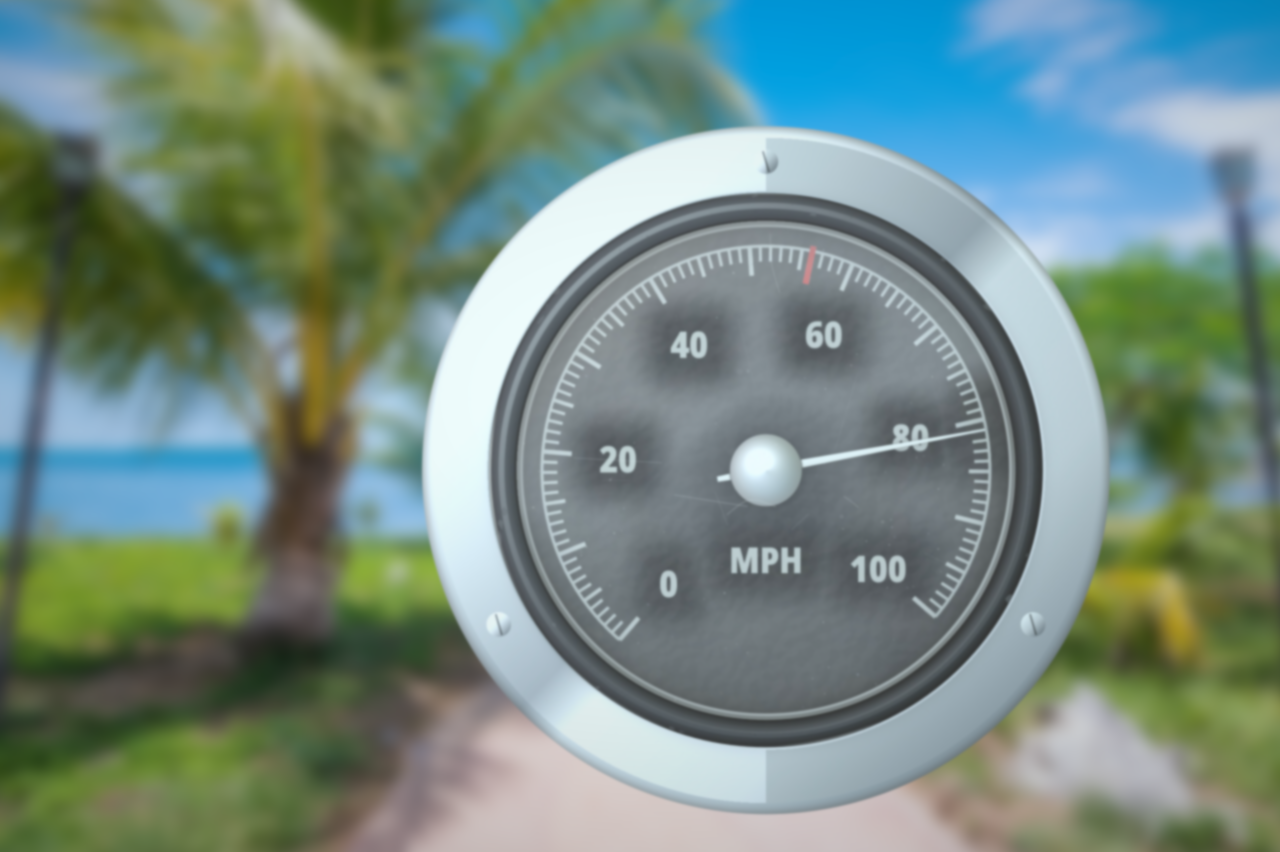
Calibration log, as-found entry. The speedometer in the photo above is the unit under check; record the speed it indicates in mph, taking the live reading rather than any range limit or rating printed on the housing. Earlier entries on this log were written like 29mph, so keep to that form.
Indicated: 81mph
